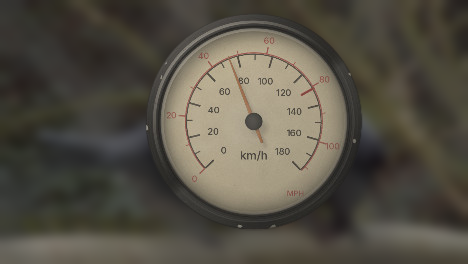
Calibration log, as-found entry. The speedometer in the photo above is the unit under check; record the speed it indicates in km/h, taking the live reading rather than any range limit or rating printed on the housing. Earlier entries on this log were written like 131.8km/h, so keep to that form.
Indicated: 75km/h
